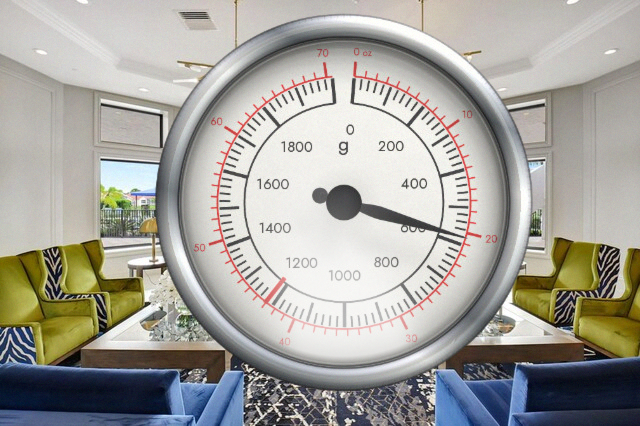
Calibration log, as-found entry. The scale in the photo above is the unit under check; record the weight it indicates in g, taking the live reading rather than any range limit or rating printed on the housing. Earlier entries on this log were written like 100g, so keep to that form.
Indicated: 580g
